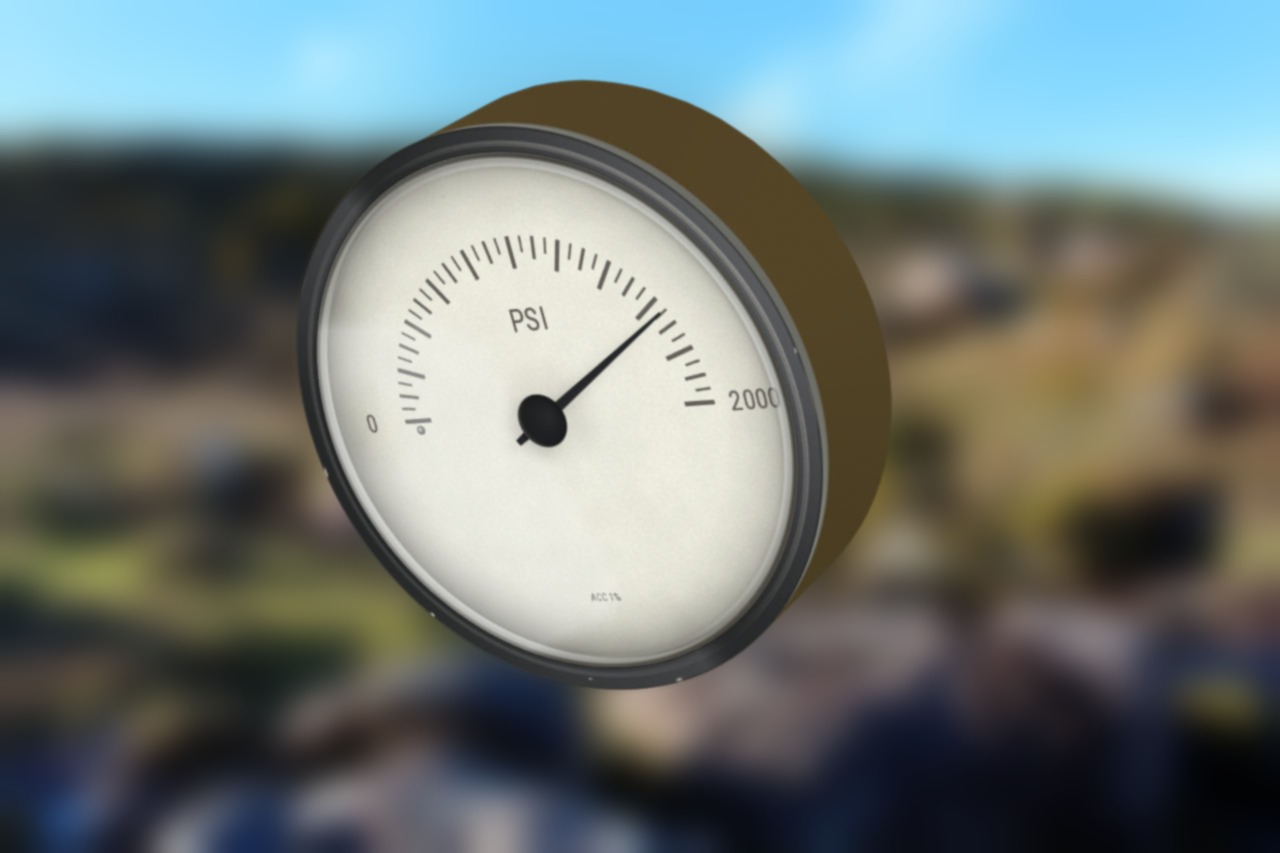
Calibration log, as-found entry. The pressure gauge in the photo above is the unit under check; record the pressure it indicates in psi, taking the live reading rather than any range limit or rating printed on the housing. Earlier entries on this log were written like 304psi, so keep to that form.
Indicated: 1650psi
